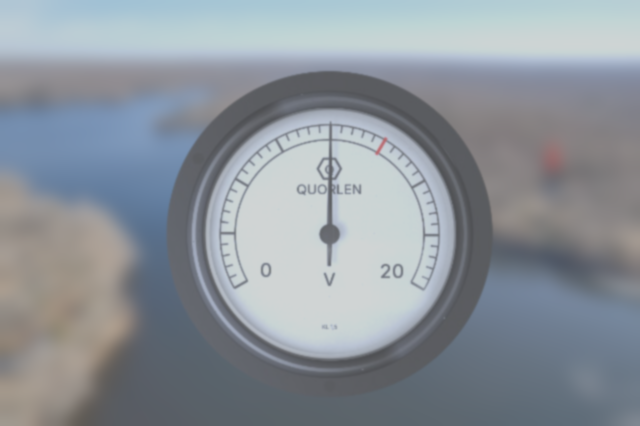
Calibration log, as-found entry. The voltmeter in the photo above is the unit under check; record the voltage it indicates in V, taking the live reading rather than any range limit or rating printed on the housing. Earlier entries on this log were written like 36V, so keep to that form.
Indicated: 10V
